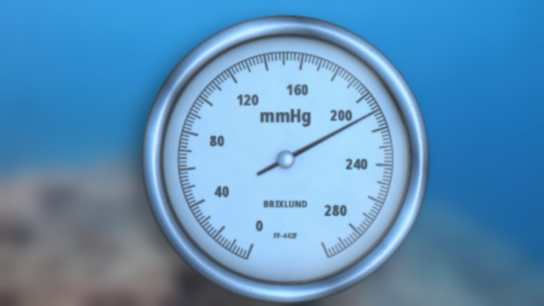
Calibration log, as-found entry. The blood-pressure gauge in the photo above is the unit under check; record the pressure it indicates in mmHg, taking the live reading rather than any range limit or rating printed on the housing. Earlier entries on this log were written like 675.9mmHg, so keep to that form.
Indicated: 210mmHg
